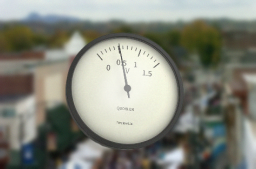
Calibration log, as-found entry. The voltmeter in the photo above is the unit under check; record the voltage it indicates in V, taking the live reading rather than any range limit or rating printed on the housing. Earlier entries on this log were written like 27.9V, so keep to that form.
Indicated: 0.5V
